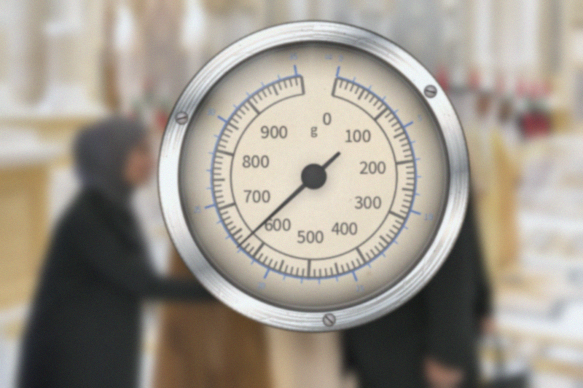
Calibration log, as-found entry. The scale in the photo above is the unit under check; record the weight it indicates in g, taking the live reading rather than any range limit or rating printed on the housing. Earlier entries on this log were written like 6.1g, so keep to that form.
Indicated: 630g
